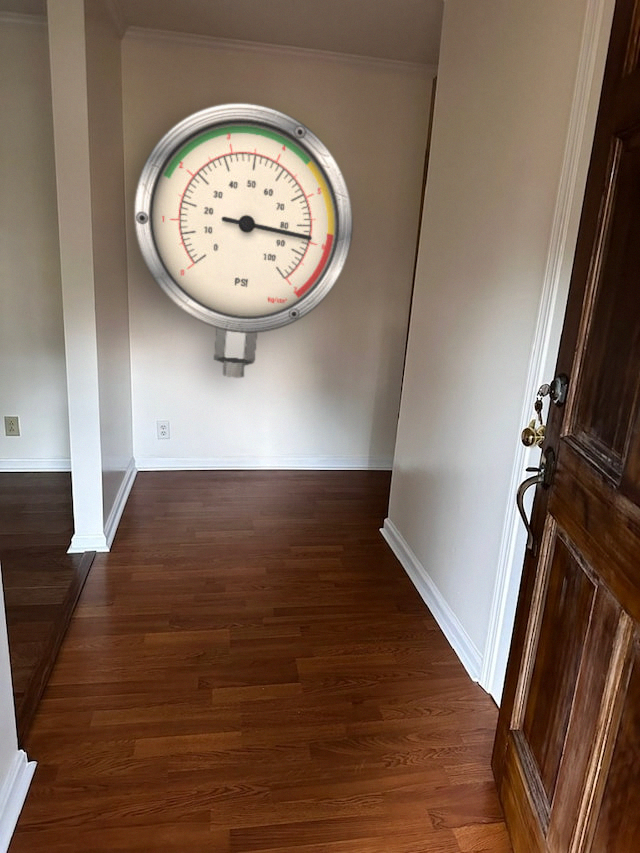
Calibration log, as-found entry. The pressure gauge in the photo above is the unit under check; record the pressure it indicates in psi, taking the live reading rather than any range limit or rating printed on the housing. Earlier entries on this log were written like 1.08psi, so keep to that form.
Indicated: 84psi
